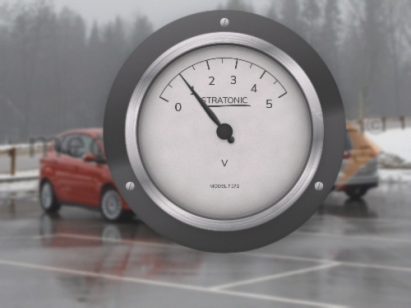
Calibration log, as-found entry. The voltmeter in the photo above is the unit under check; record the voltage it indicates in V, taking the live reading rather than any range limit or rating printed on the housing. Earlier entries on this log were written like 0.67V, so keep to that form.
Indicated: 1V
